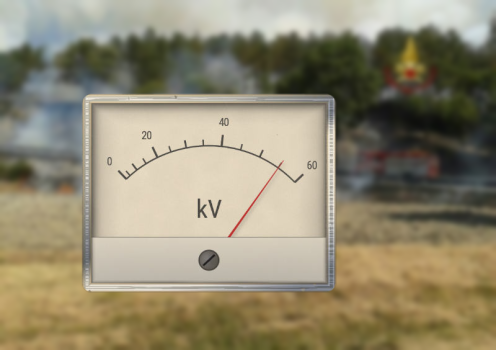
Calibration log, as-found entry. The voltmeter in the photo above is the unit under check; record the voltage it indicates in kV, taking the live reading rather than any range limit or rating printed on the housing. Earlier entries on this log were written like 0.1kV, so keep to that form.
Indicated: 55kV
